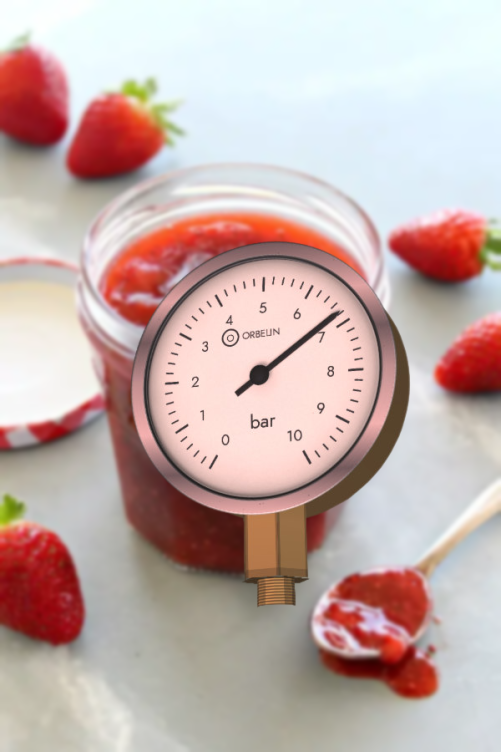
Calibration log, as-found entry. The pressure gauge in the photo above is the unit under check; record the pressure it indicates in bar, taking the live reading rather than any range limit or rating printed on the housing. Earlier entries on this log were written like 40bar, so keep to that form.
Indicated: 6.8bar
